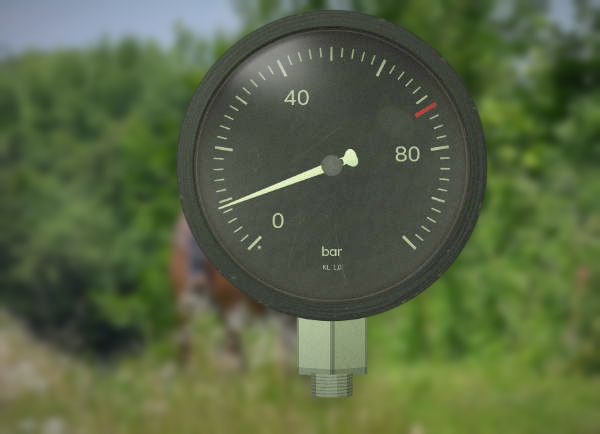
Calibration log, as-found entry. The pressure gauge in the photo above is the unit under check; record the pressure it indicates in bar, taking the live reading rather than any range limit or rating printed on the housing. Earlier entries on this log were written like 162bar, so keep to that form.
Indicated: 9bar
